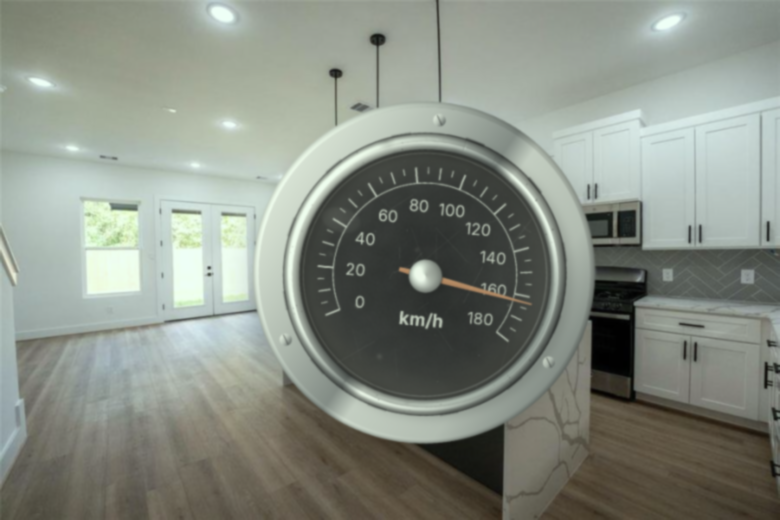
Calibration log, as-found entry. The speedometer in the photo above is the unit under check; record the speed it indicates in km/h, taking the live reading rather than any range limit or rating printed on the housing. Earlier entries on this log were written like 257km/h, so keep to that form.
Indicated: 162.5km/h
